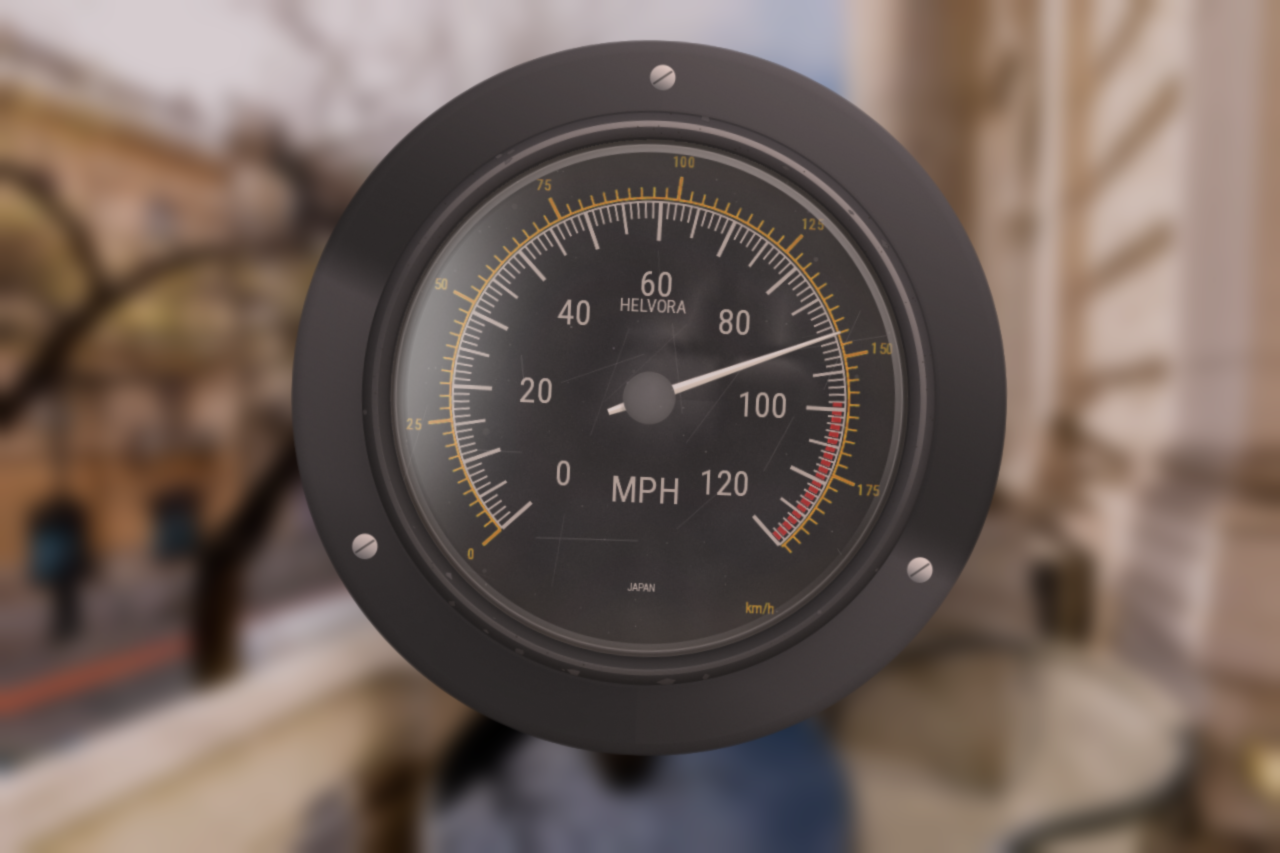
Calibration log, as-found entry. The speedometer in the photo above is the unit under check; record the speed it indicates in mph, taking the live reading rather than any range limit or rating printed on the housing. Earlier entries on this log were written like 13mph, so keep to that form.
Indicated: 90mph
